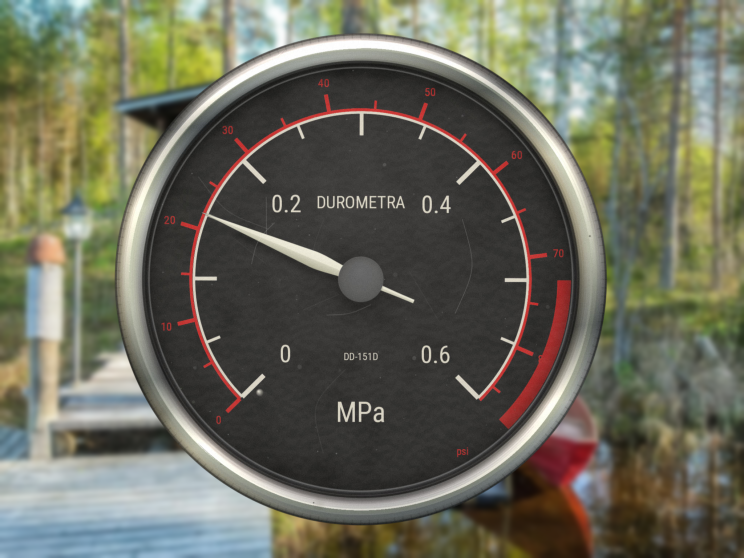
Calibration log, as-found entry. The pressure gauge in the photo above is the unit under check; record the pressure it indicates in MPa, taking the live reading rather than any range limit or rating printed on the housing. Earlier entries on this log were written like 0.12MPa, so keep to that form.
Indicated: 0.15MPa
